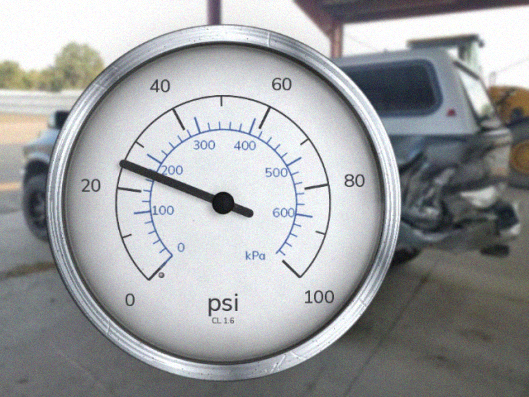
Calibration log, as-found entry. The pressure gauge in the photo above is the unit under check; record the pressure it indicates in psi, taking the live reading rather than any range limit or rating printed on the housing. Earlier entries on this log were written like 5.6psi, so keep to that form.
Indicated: 25psi
